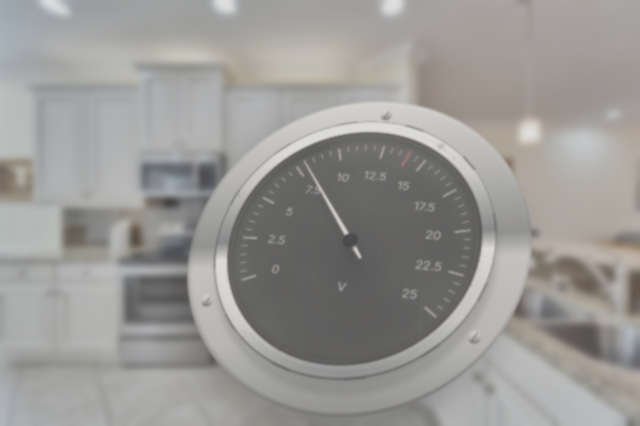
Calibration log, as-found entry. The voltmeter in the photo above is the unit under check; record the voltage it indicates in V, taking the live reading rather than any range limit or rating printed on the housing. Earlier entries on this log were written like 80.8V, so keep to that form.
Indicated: 8V
